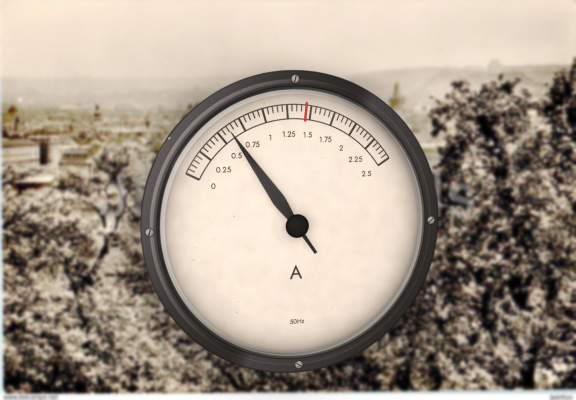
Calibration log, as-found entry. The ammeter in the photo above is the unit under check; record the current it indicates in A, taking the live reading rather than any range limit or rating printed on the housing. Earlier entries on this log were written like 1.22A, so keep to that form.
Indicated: 0.6A
